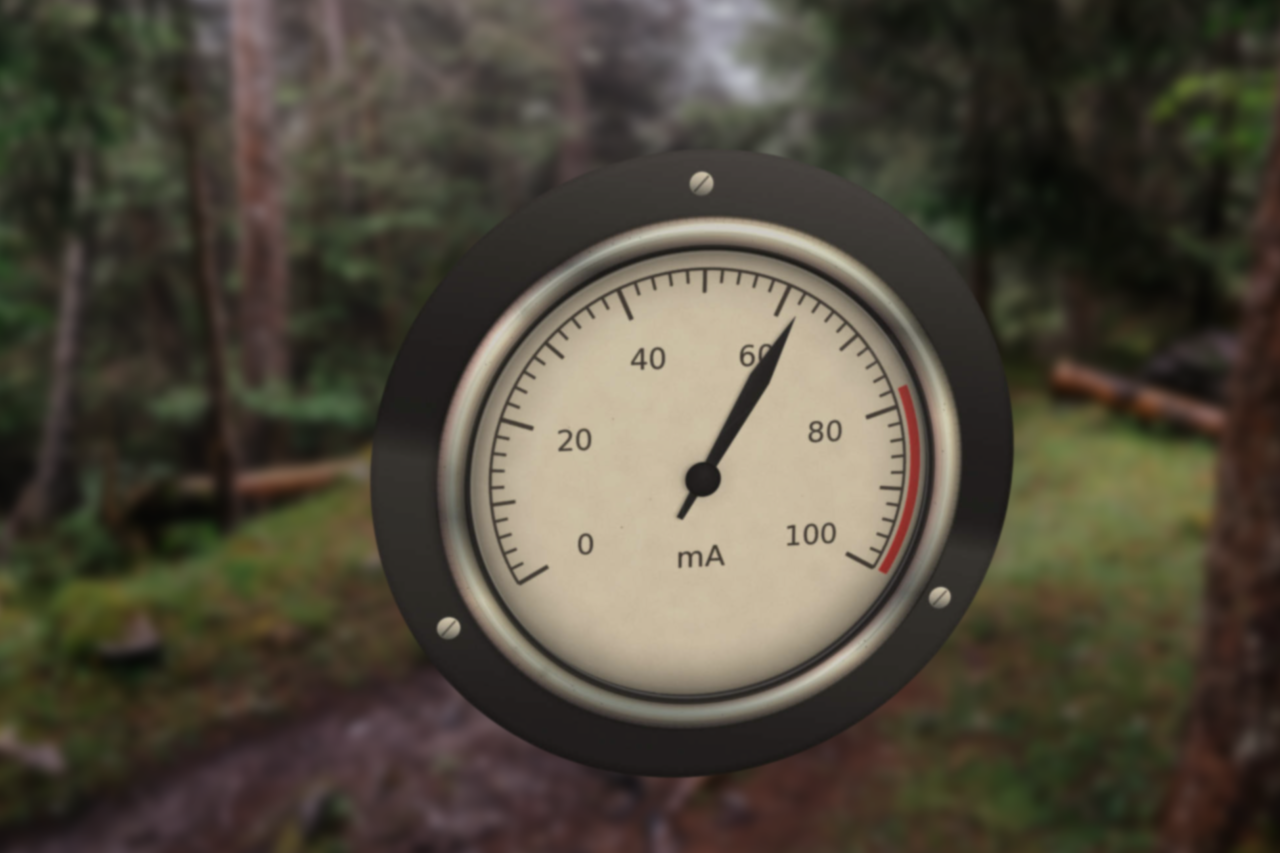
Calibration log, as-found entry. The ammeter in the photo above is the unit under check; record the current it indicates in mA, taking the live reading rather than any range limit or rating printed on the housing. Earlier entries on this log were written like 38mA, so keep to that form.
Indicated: 62mA
